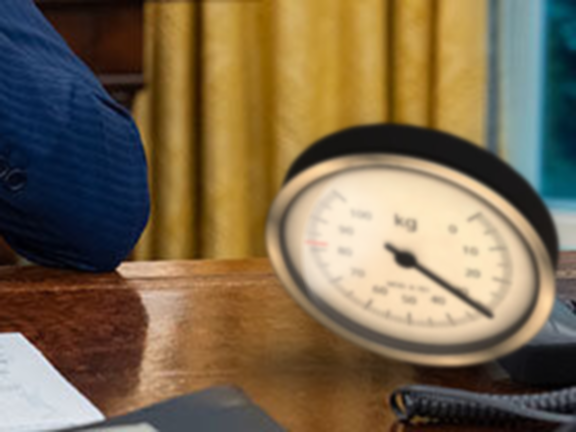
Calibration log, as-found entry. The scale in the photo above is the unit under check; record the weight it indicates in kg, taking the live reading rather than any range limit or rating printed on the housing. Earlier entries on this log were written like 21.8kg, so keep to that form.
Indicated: 30kg
